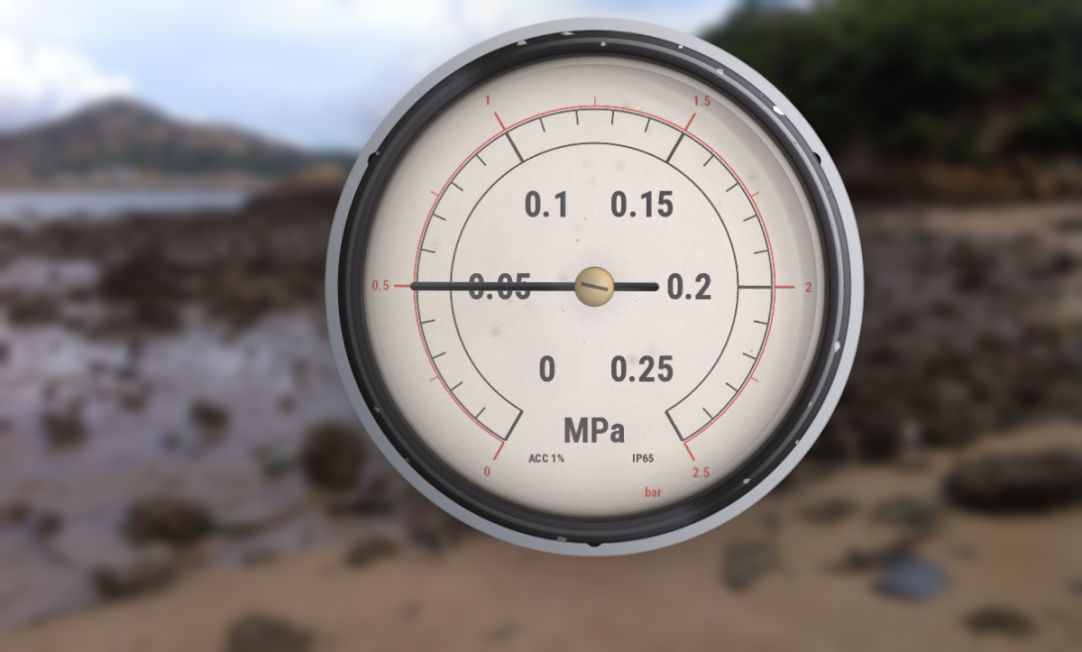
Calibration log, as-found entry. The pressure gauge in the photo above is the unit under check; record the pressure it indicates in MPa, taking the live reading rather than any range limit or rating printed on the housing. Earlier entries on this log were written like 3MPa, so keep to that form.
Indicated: 0.05MPa
